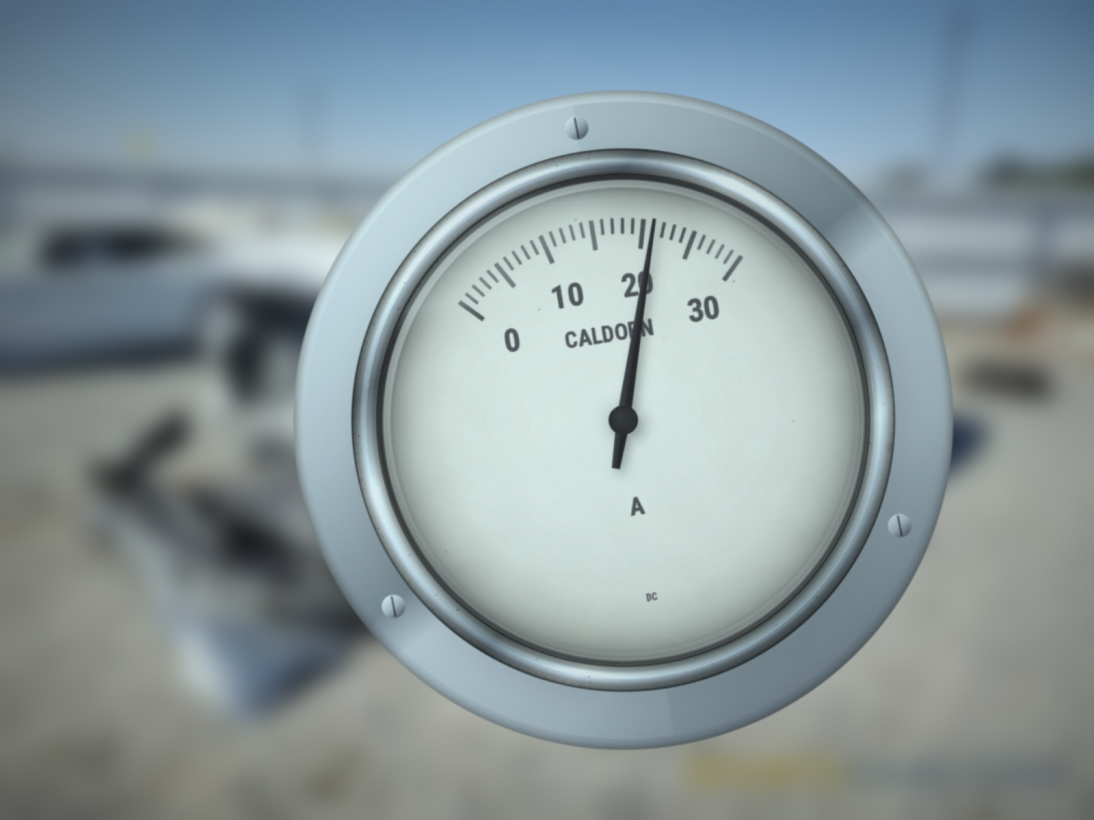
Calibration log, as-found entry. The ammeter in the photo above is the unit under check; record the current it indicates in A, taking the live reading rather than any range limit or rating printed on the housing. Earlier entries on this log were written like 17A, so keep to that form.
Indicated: 21A
